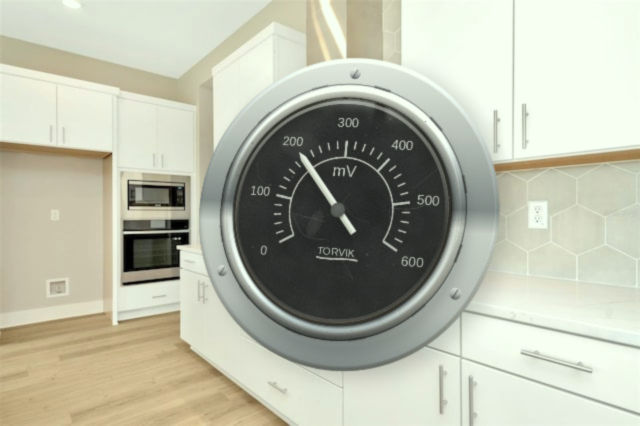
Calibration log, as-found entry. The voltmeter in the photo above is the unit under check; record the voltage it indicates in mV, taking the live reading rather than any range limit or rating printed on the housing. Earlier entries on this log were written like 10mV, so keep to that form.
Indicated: 200mV
